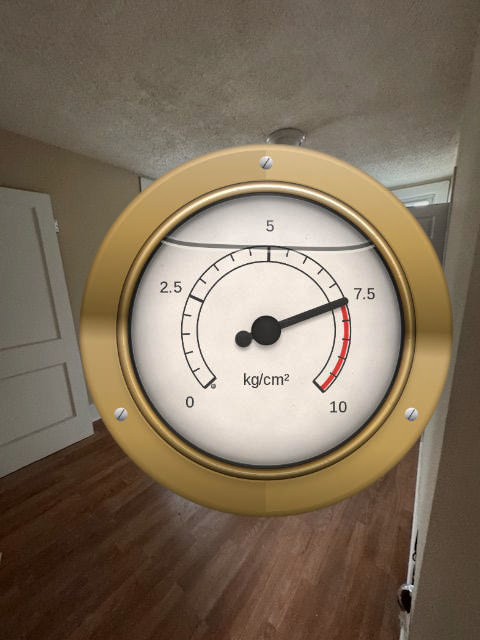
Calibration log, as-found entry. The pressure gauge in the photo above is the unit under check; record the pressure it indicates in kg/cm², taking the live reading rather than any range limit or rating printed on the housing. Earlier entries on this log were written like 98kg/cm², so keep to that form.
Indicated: 7.5kg/cm²
